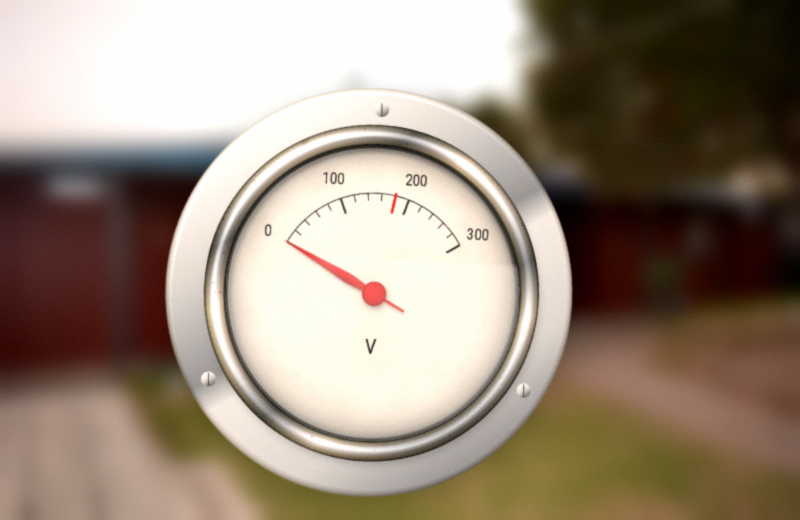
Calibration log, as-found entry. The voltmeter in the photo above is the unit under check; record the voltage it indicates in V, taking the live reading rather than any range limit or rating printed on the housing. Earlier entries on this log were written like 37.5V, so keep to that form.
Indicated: 0V
